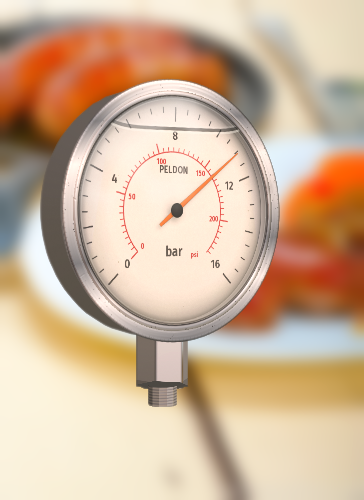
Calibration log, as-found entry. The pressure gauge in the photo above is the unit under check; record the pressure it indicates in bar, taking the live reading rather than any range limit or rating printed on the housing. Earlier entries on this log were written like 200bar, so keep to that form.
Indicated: 11bar
